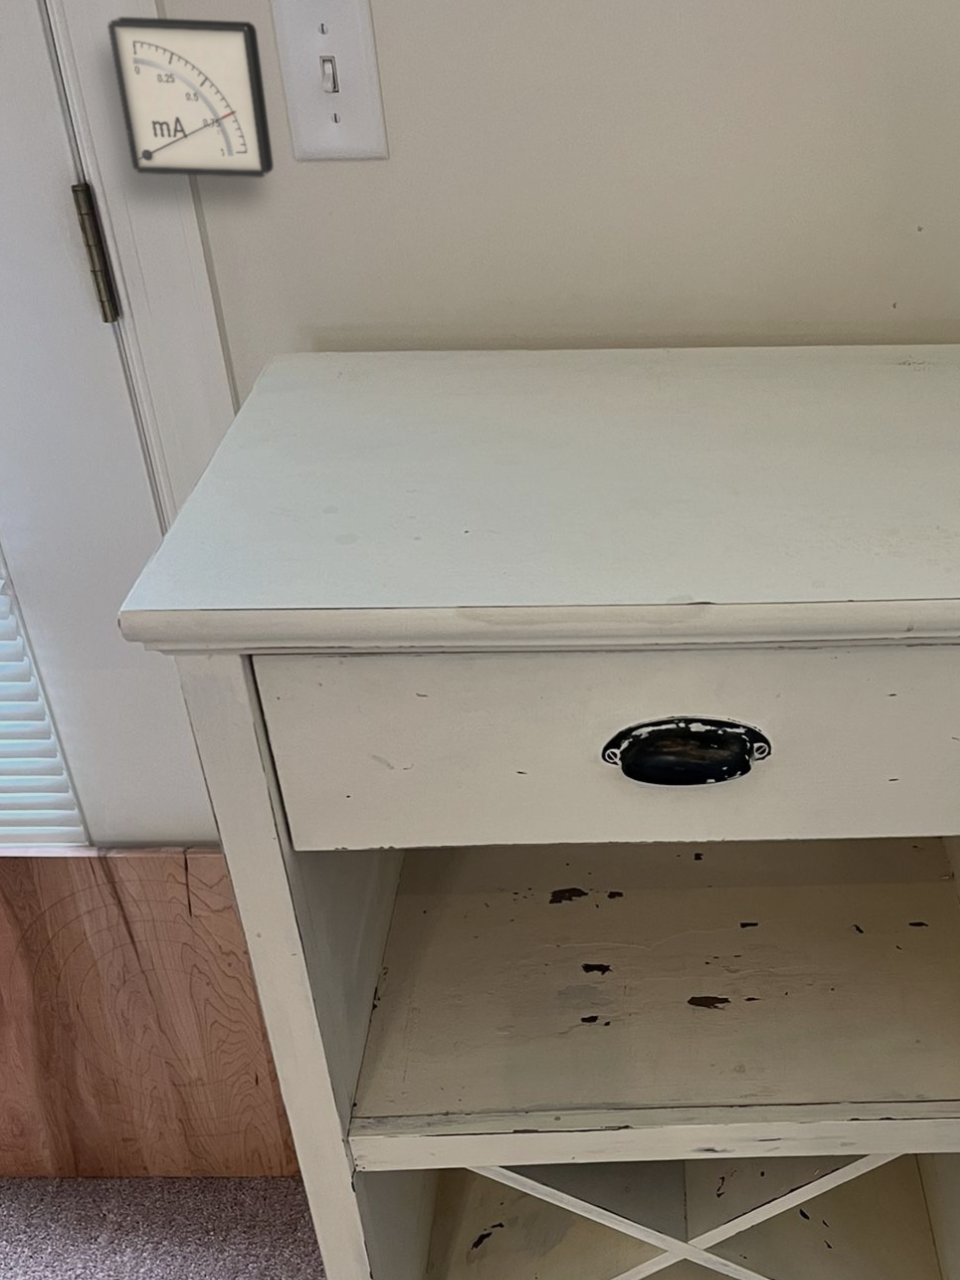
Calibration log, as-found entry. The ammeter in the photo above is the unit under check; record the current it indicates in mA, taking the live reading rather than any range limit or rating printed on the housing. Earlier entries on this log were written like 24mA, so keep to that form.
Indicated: 0.75mA
